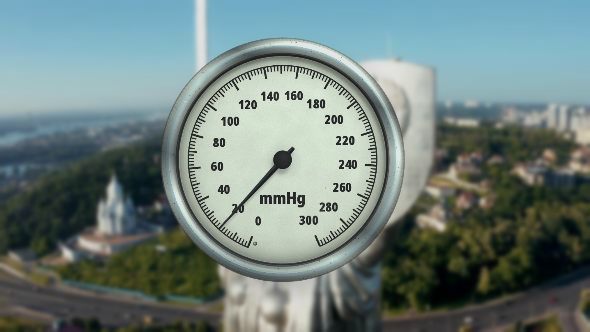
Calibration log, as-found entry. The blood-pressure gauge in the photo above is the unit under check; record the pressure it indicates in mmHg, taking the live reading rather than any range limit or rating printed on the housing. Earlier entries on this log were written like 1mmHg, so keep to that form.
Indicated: 20mmHg
